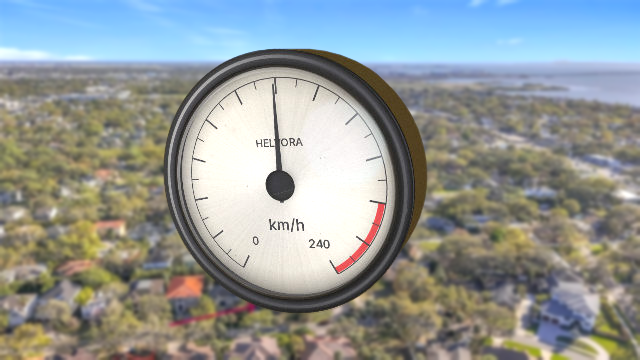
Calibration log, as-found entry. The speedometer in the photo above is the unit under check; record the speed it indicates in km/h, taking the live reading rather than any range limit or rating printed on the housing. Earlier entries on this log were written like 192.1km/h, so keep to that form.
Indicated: 120km/h
